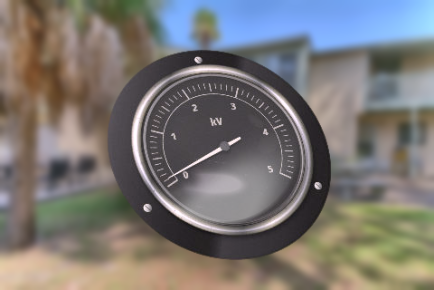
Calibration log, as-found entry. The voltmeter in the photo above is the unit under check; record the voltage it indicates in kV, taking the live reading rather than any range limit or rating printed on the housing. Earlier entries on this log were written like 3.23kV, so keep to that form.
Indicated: 0.1kV
